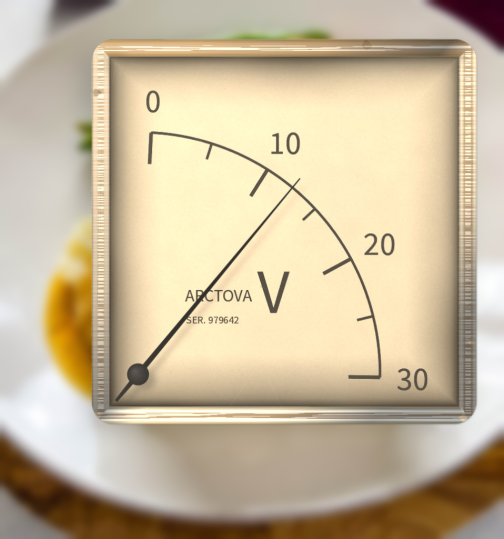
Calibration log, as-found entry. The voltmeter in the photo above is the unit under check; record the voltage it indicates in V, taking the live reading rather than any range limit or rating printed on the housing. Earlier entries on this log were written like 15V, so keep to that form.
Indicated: 12.5V
